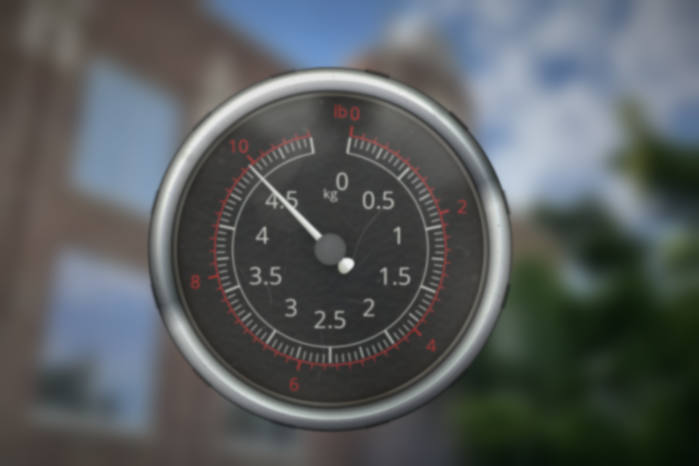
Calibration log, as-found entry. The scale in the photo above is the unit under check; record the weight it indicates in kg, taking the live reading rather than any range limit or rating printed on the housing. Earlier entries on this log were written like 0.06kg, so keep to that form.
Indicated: 4.5kg
